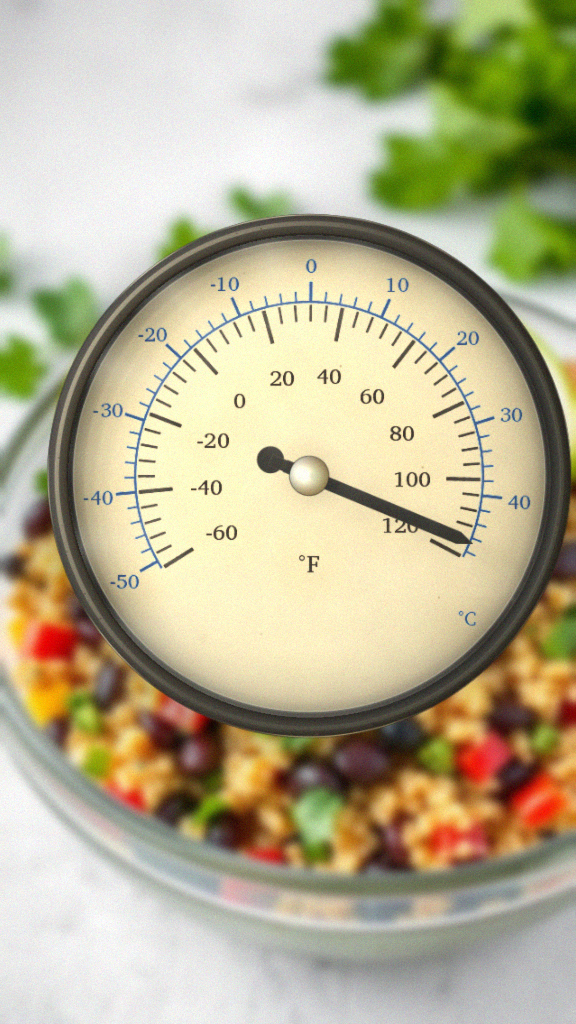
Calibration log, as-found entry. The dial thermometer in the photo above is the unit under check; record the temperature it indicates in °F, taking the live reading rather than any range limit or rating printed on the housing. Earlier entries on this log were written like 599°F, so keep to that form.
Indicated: 116°F
